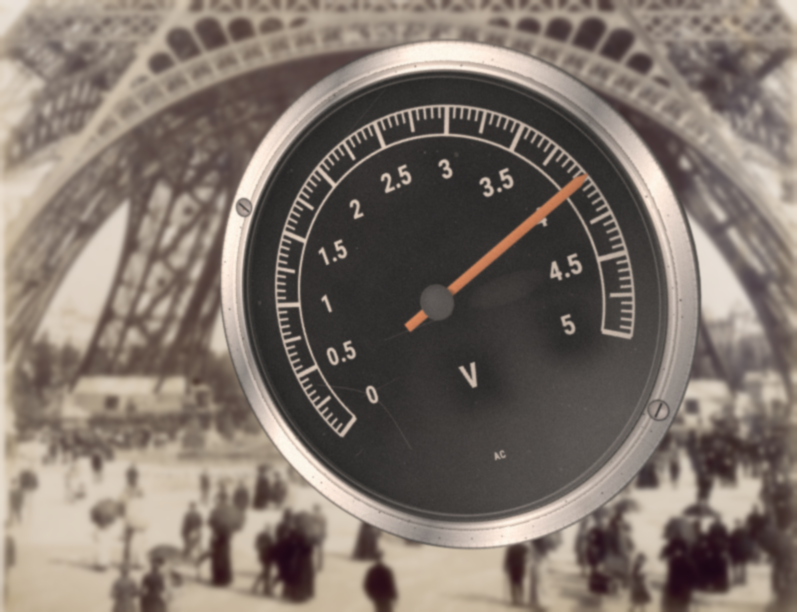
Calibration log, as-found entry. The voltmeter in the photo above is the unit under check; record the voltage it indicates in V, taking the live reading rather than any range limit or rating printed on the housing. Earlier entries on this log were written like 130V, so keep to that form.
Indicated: 4V
